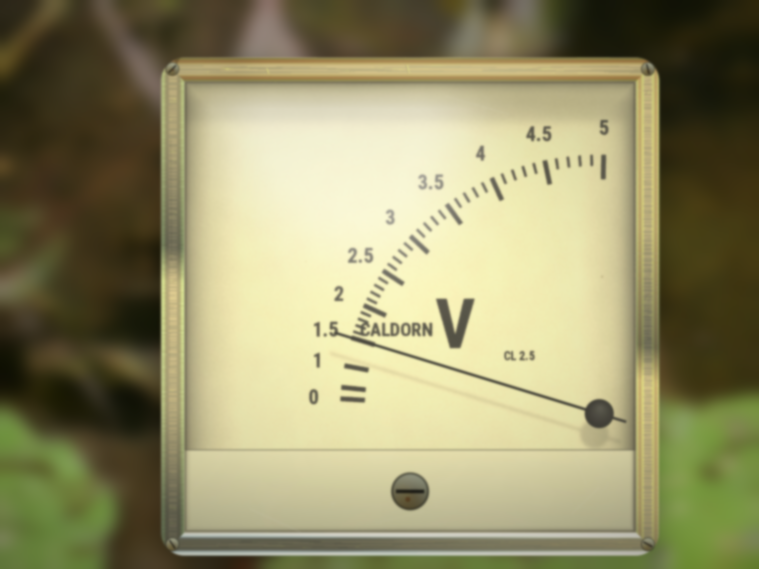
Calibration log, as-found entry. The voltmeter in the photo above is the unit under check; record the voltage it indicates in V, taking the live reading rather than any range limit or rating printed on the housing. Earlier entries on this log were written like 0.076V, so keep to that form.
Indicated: 1.5V
